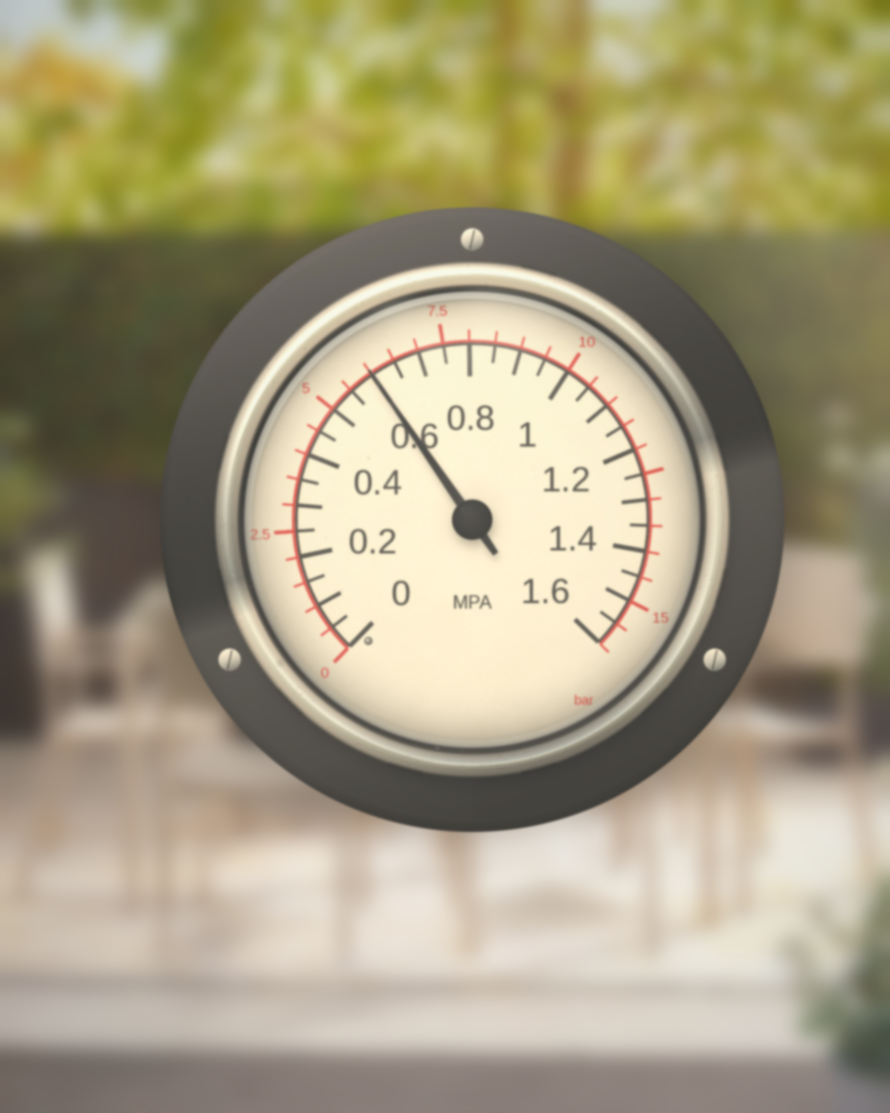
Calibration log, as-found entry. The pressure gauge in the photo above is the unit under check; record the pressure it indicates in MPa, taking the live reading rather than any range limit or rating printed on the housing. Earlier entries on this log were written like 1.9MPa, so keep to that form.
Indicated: 0.6MPa
